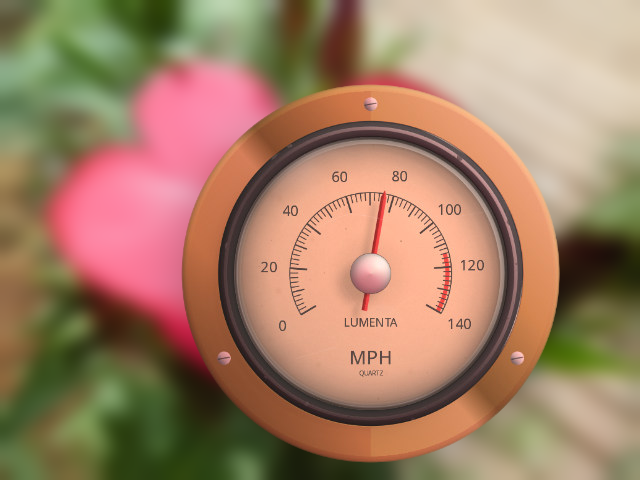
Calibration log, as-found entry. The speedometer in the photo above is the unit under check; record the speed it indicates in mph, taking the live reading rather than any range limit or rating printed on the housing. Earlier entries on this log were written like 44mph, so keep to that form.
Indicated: 76mph
